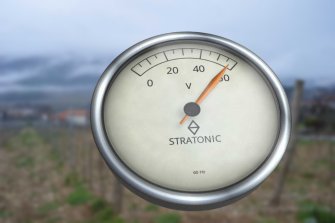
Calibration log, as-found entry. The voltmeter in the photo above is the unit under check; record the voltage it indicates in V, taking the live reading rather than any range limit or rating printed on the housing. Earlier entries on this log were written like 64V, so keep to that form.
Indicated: 57.5V
